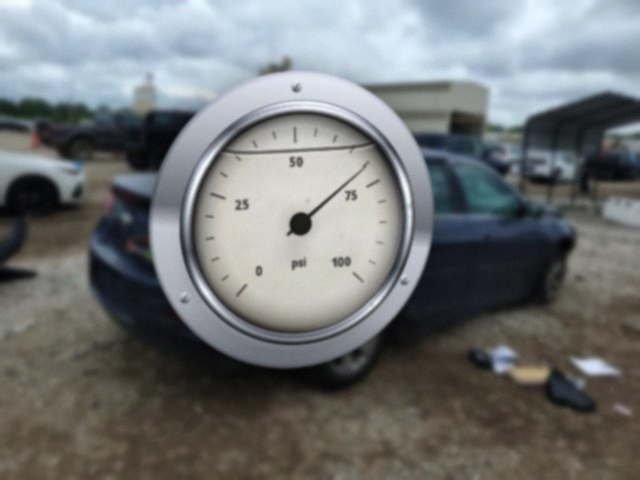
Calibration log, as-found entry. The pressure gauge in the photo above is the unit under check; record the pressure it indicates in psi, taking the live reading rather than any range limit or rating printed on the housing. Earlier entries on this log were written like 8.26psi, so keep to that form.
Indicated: 70psi
